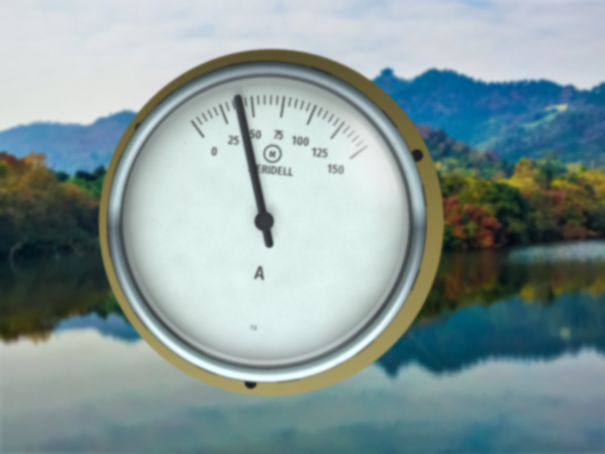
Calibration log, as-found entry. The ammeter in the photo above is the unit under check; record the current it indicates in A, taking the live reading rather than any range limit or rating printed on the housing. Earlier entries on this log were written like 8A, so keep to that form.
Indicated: 40A
